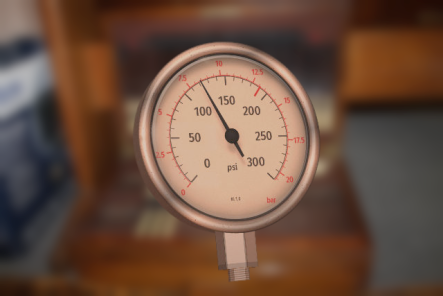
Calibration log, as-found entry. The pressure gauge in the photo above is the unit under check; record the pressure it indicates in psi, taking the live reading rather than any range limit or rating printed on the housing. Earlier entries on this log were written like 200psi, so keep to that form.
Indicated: 120psi
